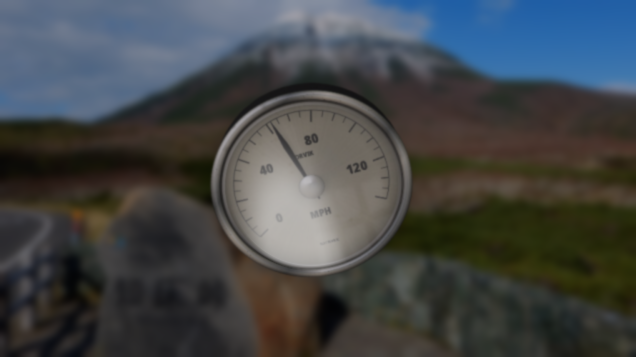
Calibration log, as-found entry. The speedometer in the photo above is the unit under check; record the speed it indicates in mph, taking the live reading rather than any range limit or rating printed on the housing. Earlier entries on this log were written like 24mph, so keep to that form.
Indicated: 62.5mph
